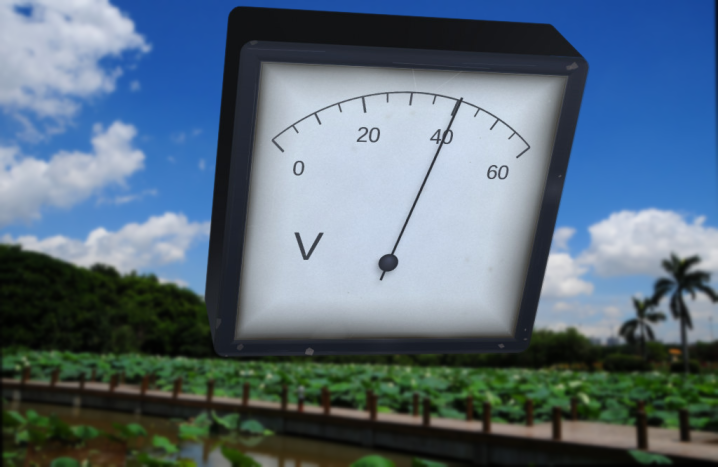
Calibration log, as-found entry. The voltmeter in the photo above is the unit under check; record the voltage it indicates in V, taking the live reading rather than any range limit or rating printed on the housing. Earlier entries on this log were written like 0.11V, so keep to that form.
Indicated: 40V
